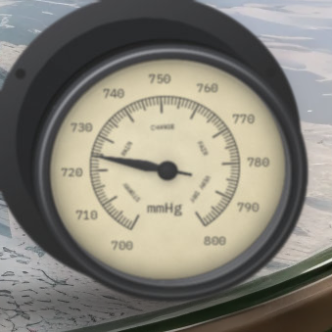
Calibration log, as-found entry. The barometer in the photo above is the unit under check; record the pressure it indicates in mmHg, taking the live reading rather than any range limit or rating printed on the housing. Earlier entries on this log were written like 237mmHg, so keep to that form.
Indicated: 725mmHg
